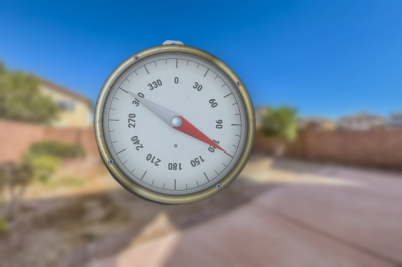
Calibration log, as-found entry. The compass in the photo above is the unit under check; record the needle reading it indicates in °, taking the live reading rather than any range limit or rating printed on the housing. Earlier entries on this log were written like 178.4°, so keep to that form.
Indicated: 120°
